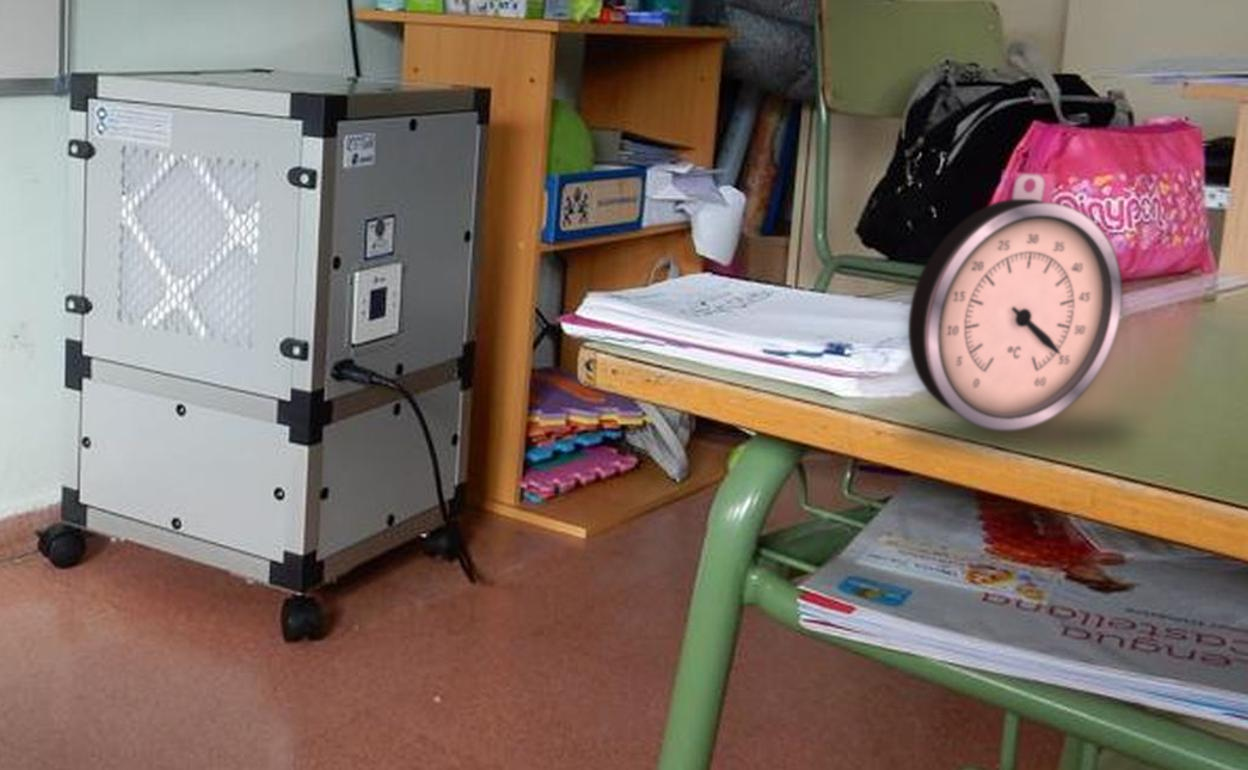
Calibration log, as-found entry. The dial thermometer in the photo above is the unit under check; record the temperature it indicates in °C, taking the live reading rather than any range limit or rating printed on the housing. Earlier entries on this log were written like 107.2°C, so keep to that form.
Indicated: 55°C
